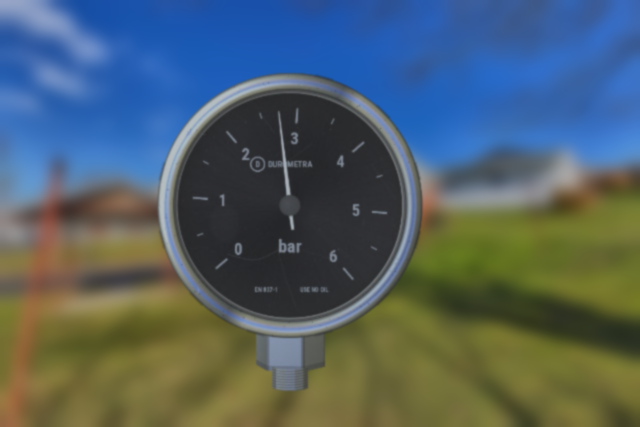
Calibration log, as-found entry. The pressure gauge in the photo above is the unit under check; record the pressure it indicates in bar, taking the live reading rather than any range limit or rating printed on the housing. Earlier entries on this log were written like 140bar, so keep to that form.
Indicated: 2.75bar
